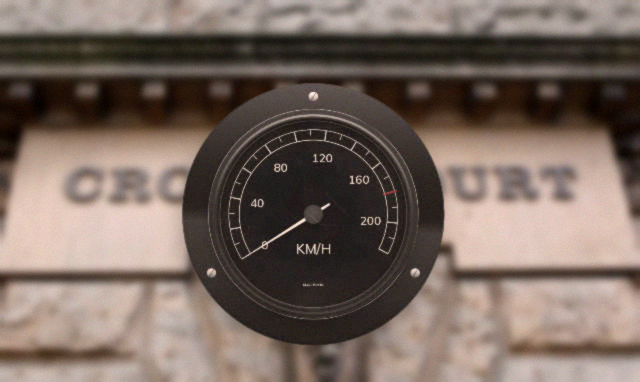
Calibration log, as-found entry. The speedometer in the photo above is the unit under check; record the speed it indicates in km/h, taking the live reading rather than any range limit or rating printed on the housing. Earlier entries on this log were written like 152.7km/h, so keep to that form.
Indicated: 0km/h
